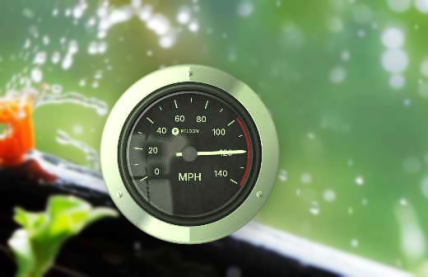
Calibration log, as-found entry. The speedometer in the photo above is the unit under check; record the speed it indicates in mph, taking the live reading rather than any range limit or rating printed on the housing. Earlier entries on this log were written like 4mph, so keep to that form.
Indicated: 120mph
